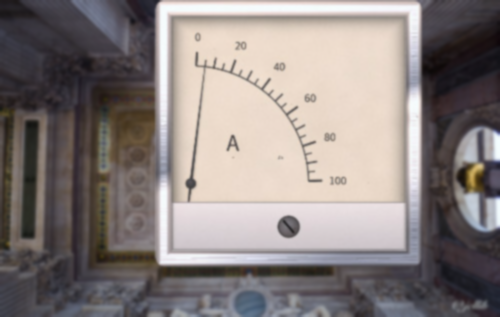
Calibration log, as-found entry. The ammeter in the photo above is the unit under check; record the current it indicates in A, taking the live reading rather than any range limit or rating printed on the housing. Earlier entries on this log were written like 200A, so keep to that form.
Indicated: 5A
